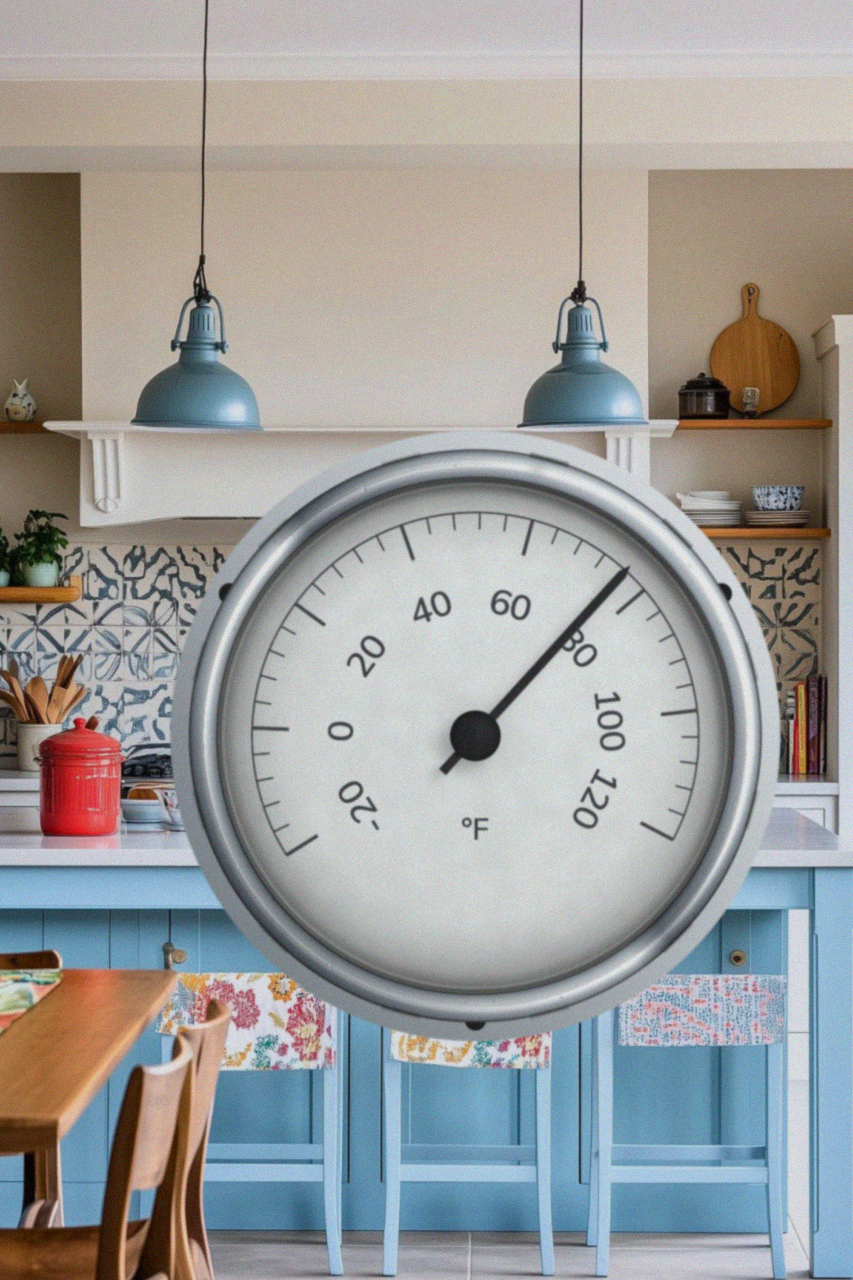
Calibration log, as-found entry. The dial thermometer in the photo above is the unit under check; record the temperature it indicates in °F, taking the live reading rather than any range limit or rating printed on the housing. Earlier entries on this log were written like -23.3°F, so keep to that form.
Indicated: 76°F
